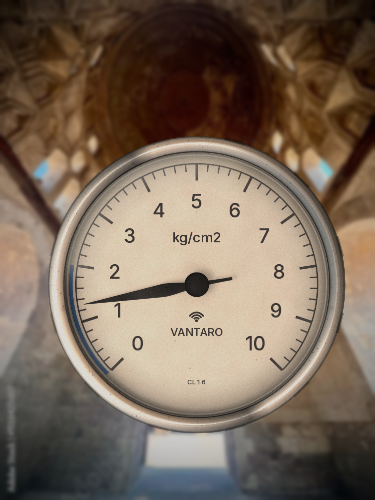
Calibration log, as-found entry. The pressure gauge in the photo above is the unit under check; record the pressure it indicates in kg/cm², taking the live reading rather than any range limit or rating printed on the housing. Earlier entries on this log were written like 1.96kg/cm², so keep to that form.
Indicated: 1.3kg/cm²
